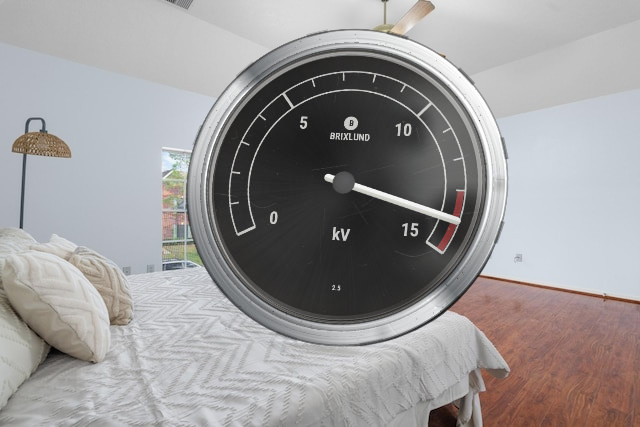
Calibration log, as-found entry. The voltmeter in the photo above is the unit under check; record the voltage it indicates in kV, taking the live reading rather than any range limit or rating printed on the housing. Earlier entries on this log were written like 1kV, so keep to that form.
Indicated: 14kV
